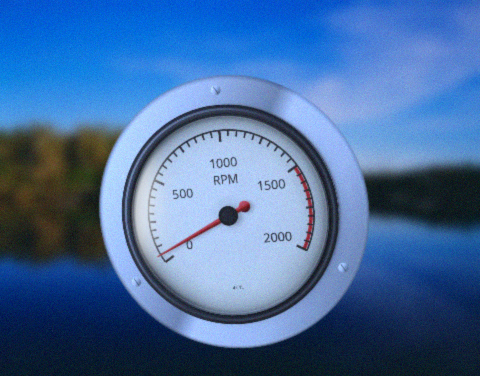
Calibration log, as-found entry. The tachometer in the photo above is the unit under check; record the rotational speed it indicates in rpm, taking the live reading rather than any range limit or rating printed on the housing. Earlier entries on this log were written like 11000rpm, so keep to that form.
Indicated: 50rpm
